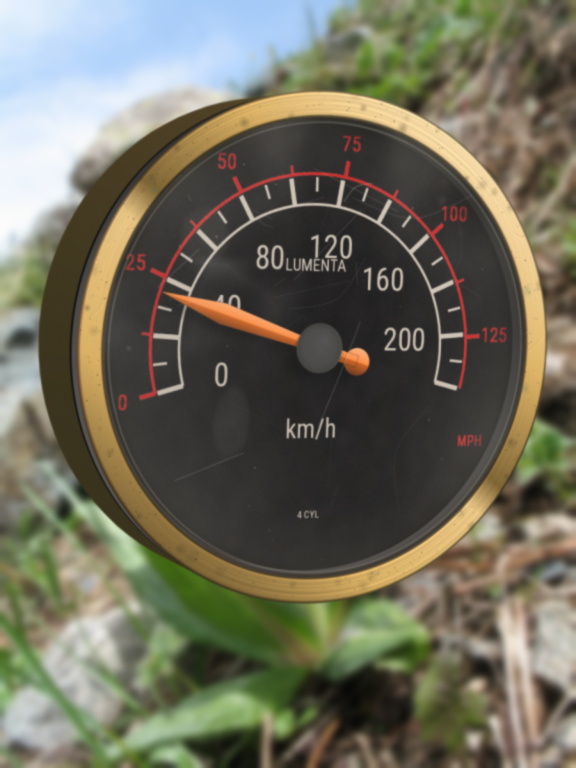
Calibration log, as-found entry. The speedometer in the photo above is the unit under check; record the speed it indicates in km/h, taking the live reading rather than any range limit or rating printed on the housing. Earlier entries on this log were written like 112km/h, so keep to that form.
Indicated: 35km/h
